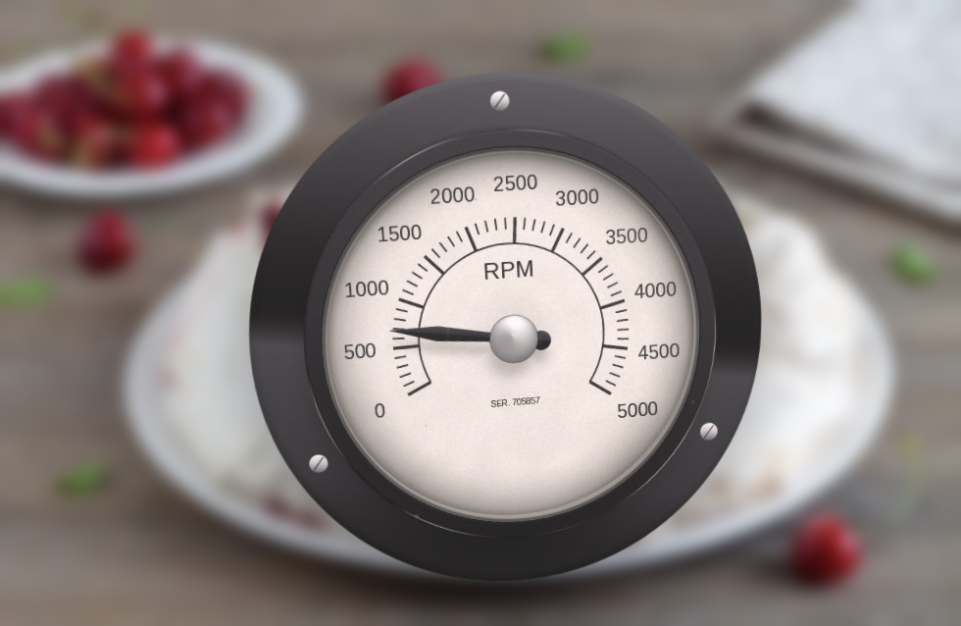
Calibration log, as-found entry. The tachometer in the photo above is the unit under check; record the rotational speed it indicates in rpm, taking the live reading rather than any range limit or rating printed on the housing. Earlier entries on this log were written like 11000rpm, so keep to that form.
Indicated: 700rpm
